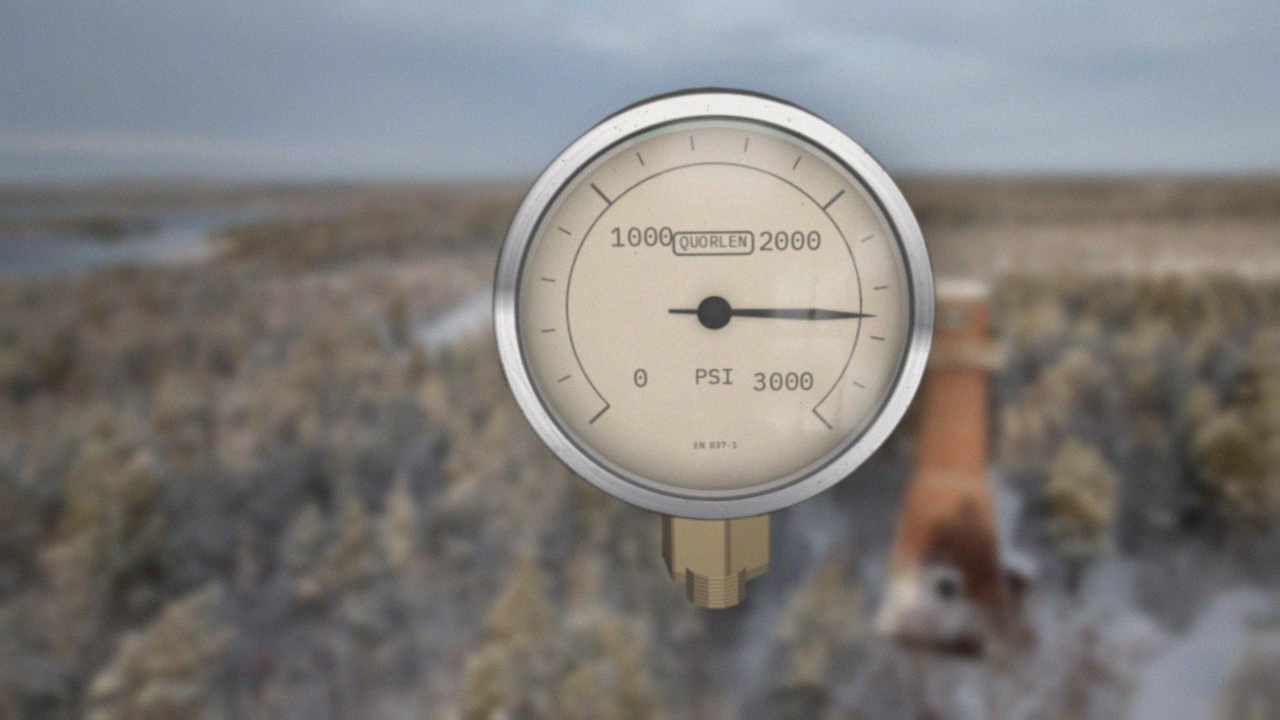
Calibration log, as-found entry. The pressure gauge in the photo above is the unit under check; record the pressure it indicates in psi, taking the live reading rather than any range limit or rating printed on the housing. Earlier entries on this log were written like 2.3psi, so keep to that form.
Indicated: 2500psi
